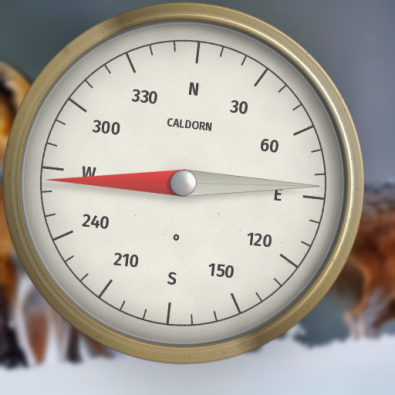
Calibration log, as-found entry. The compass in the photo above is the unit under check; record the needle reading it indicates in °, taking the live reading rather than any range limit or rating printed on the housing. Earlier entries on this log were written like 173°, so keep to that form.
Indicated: 265°
